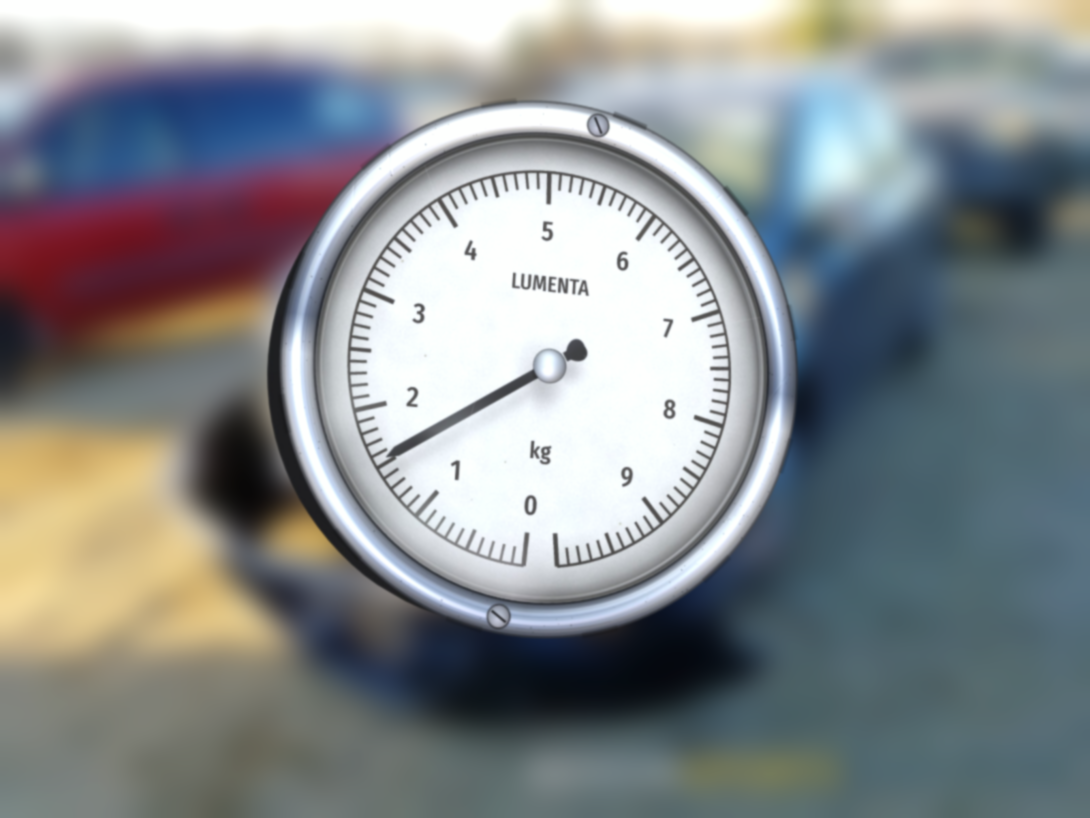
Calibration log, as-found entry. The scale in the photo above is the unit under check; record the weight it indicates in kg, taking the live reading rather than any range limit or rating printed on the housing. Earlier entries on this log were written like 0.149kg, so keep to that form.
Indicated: 1.55kg
